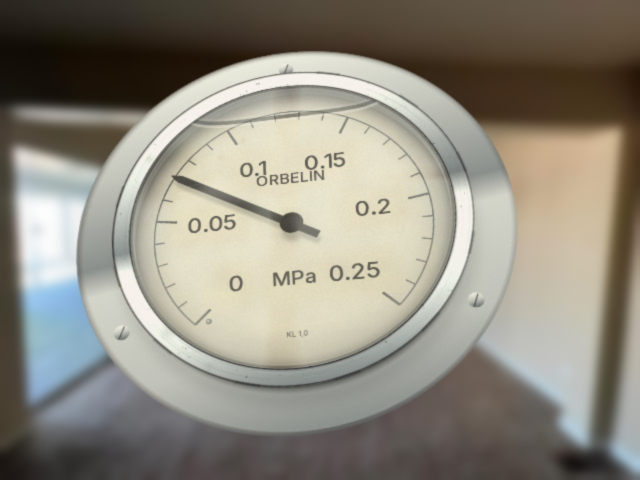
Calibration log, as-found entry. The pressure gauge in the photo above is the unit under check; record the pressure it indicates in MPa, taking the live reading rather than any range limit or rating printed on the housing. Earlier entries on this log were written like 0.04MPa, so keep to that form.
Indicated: 0.07MPa
